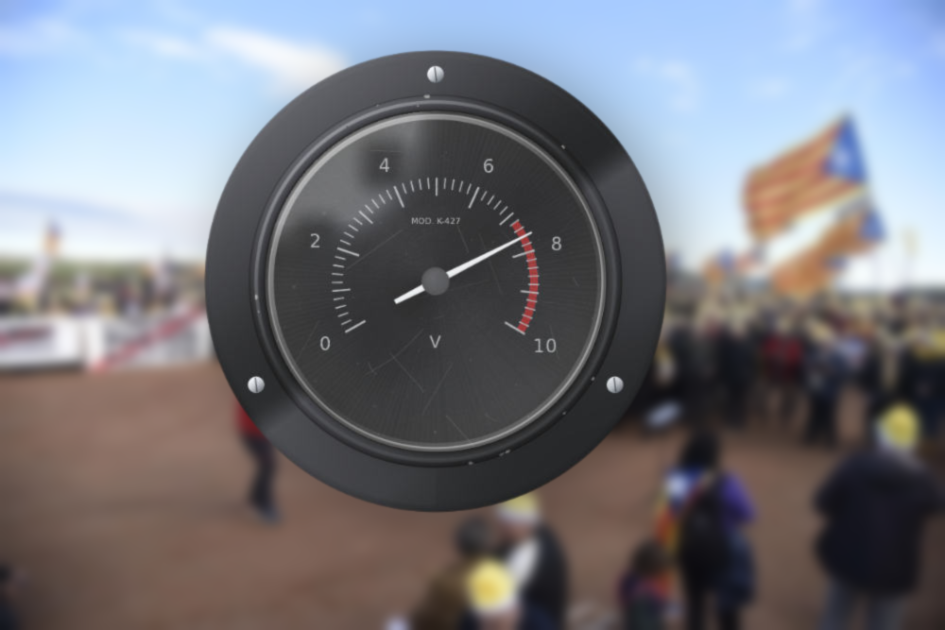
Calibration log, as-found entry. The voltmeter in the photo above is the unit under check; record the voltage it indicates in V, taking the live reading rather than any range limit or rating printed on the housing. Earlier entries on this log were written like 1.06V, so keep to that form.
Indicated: 7.6V
